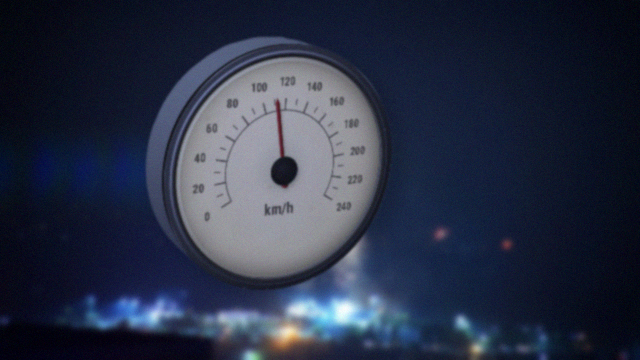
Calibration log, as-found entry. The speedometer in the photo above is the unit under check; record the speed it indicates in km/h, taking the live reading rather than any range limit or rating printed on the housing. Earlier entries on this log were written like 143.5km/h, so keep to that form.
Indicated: 110km/h
